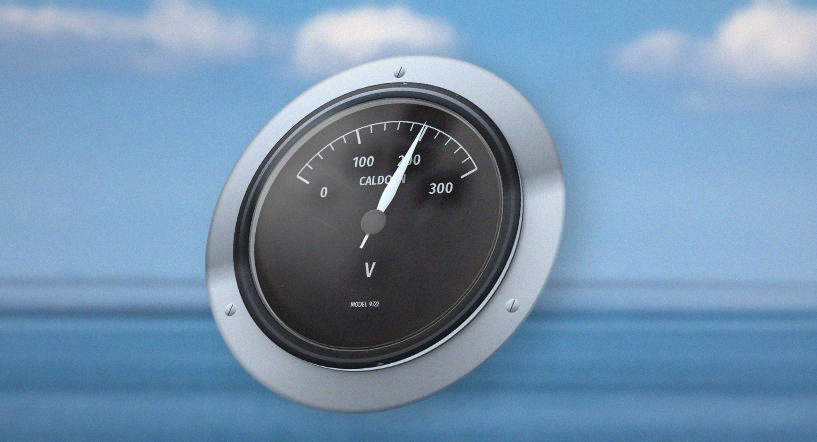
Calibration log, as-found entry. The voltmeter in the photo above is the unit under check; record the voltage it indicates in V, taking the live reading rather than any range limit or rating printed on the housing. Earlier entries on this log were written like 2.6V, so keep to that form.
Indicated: 200V
